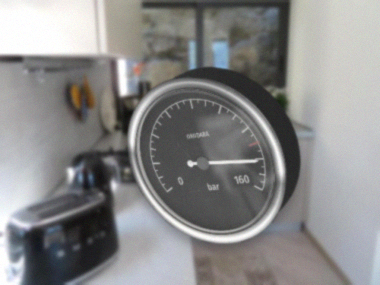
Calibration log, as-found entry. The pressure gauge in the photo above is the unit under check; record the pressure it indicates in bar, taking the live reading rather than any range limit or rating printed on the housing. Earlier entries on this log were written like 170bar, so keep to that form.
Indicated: 140bar
